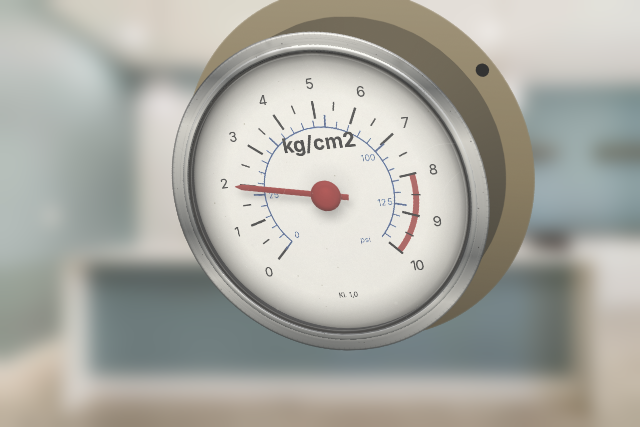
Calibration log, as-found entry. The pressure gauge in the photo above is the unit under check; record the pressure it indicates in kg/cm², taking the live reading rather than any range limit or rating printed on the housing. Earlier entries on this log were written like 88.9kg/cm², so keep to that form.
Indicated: 2kg/cm²
